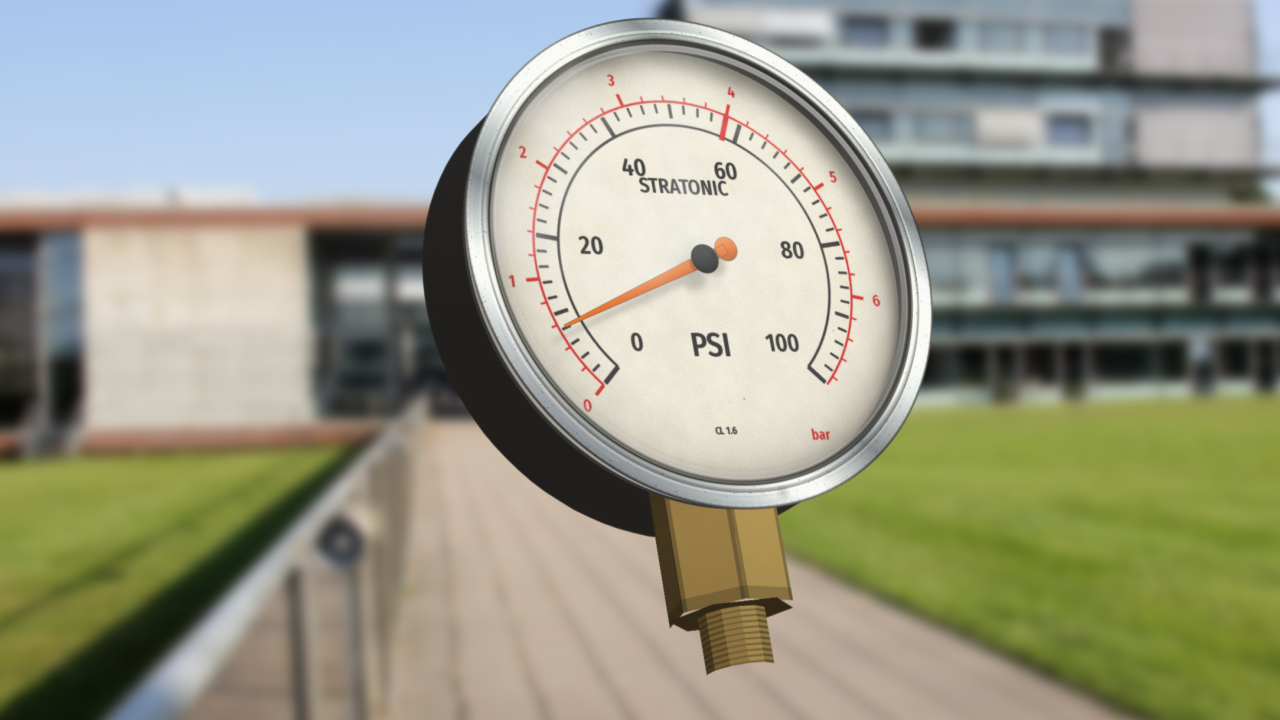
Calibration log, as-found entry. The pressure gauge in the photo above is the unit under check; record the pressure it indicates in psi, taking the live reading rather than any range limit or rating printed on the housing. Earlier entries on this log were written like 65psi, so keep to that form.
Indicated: 8psi
